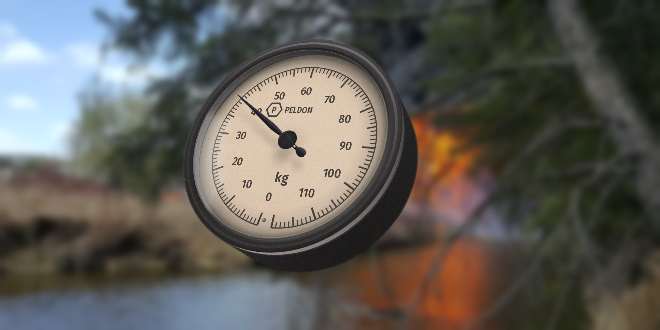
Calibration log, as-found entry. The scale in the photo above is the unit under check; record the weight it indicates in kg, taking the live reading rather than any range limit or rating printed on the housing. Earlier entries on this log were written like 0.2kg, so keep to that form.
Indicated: 40kg
